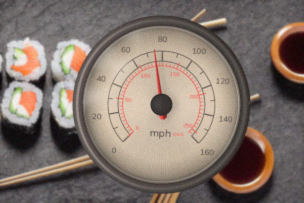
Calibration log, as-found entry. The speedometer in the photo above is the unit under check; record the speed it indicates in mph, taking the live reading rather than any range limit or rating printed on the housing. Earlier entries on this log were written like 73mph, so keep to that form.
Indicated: 75mph
